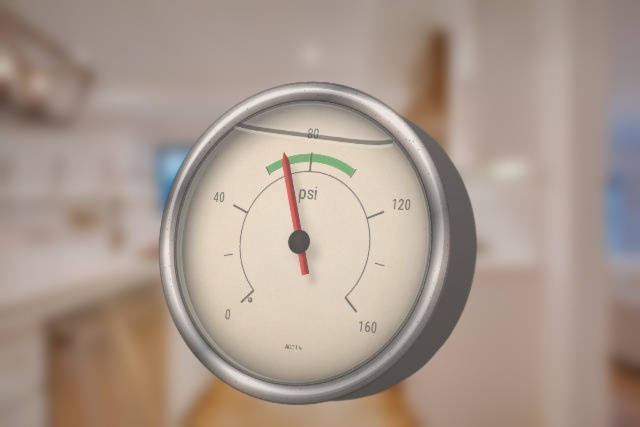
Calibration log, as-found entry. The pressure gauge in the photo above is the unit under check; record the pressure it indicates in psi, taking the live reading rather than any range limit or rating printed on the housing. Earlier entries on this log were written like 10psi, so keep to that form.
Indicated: 70psi
